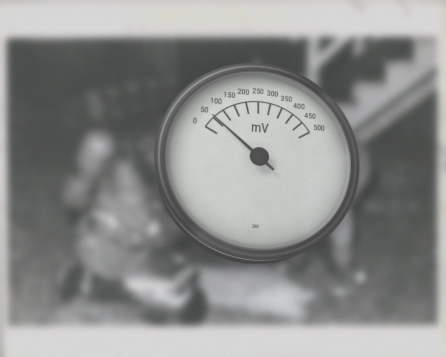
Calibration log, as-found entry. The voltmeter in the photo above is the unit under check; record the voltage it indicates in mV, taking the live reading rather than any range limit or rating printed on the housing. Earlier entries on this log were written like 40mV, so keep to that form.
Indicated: 50mV
